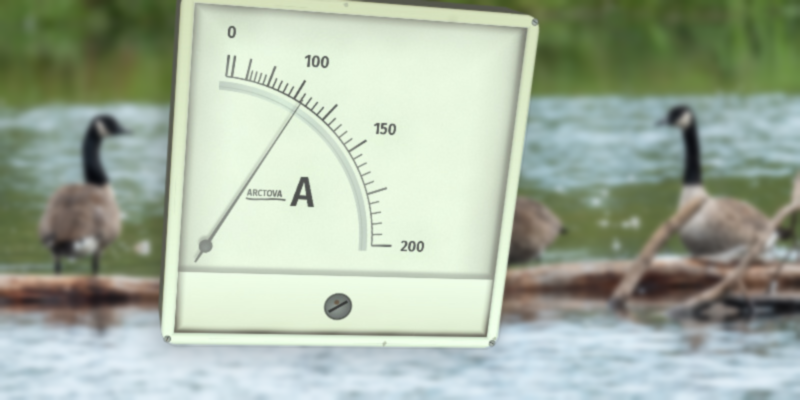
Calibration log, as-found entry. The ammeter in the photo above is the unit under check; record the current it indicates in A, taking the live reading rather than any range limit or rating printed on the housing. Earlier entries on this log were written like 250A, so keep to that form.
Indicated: 105A
